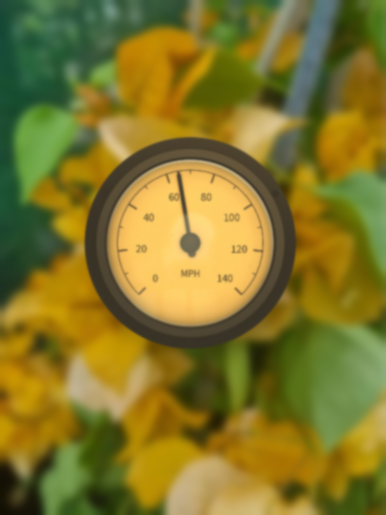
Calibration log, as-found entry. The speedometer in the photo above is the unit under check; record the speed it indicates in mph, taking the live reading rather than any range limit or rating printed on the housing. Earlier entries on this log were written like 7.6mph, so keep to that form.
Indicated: 65mph
